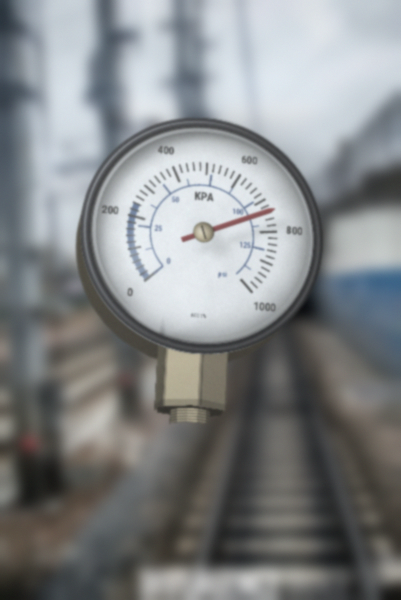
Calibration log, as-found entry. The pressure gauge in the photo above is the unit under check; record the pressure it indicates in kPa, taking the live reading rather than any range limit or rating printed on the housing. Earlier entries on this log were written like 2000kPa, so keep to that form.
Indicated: 740kPa
